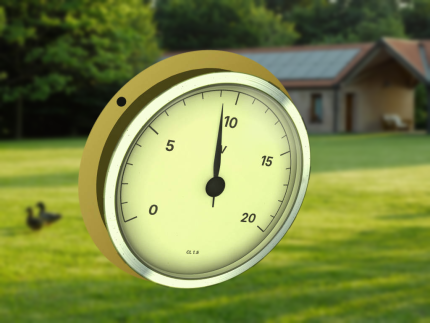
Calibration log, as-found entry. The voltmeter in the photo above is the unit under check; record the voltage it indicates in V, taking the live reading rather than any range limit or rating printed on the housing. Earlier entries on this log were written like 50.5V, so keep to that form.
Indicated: 9V
